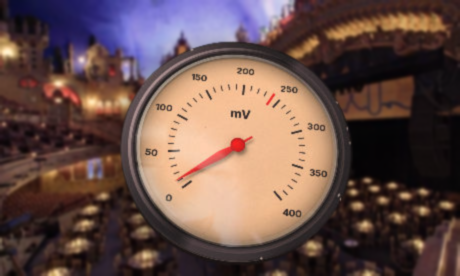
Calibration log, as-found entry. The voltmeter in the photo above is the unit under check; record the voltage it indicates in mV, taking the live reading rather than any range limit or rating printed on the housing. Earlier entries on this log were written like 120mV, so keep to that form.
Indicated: 10mV
